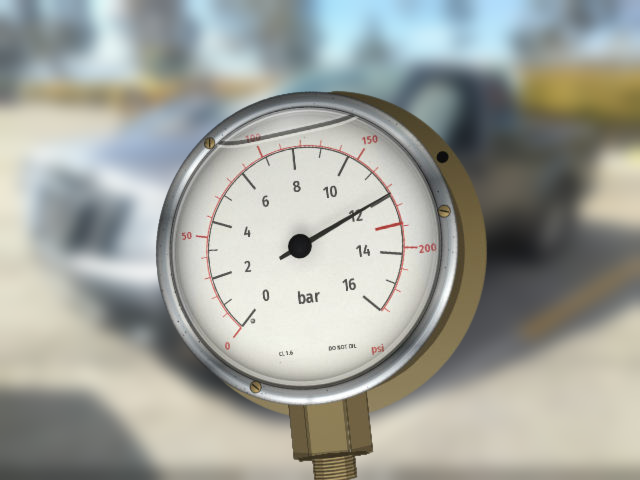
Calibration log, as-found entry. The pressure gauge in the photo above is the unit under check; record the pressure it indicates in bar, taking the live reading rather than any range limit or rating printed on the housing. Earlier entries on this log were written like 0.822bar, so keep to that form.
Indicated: 12bar
